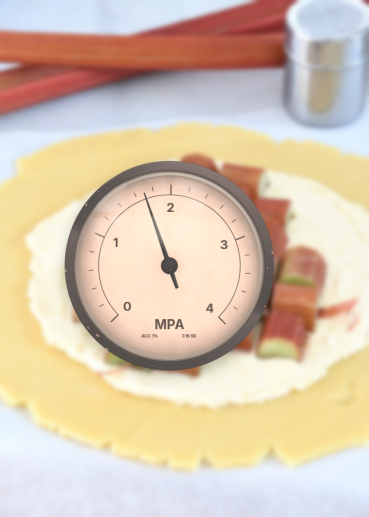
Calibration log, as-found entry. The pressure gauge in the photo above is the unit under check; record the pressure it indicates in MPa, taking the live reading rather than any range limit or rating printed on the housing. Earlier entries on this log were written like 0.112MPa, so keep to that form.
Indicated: 1.7MPa
